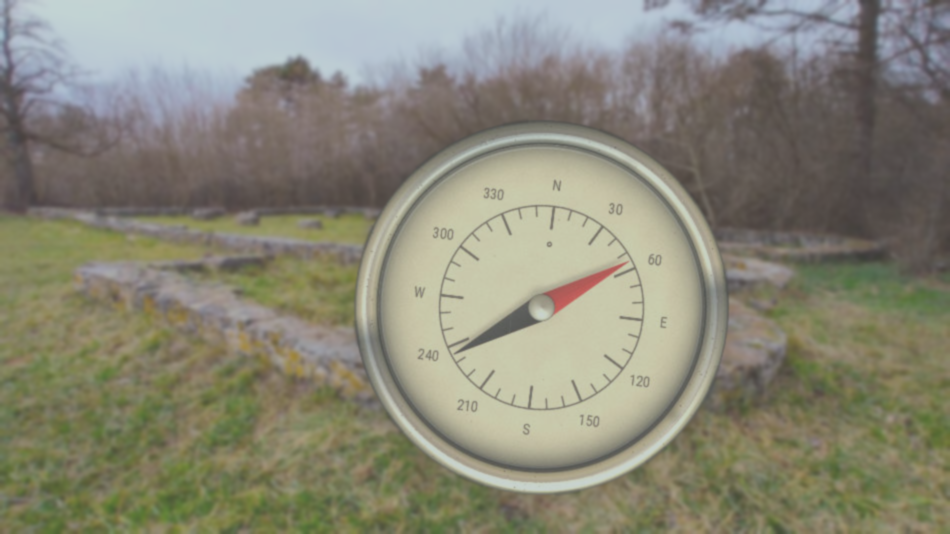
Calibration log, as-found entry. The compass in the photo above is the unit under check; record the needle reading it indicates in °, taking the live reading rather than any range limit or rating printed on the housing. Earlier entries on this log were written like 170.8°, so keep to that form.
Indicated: 55°
